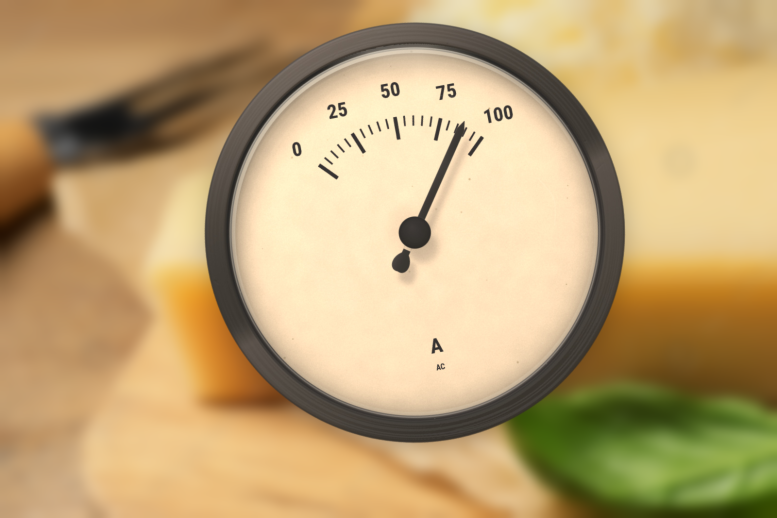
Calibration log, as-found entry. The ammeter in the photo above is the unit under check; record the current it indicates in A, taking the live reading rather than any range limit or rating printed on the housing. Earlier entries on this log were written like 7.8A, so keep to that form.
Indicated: 87.5A
